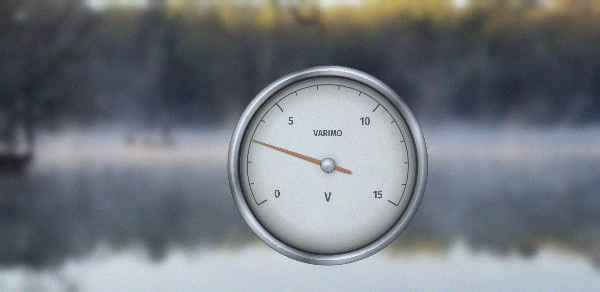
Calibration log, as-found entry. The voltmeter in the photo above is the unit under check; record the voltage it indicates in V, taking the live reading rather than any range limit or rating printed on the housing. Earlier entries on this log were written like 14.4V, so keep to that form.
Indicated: 3V
